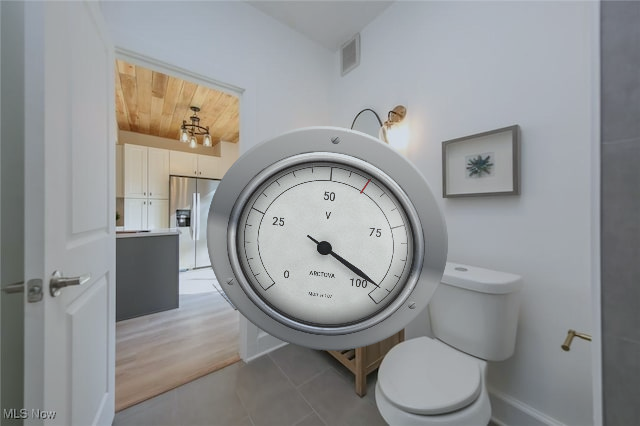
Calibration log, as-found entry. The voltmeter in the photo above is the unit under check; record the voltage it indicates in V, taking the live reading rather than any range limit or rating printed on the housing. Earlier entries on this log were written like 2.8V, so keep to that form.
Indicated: 95V
